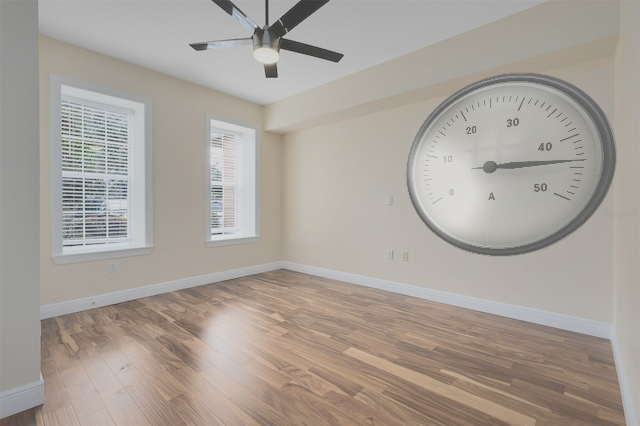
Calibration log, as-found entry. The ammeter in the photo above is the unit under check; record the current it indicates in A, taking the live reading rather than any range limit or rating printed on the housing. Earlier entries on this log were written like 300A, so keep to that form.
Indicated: 44A
